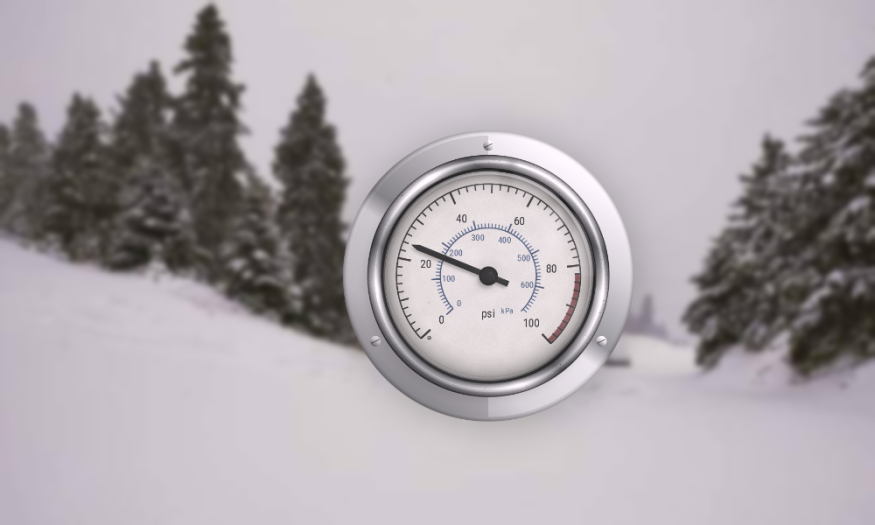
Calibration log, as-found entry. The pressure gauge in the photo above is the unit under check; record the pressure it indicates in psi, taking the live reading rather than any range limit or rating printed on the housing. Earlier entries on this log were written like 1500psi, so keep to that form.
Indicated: 24psi
